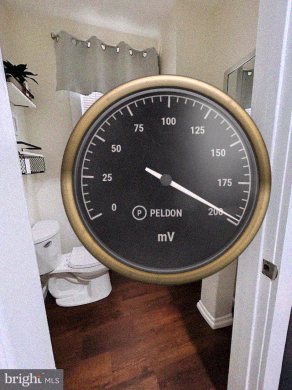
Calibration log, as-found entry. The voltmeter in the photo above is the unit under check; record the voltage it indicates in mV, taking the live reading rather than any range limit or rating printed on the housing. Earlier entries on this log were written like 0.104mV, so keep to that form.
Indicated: 197.5mV
